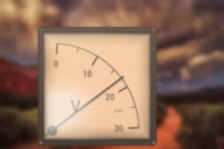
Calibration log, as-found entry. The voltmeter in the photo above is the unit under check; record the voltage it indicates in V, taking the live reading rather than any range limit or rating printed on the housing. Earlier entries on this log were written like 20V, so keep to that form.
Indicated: 17.5V
